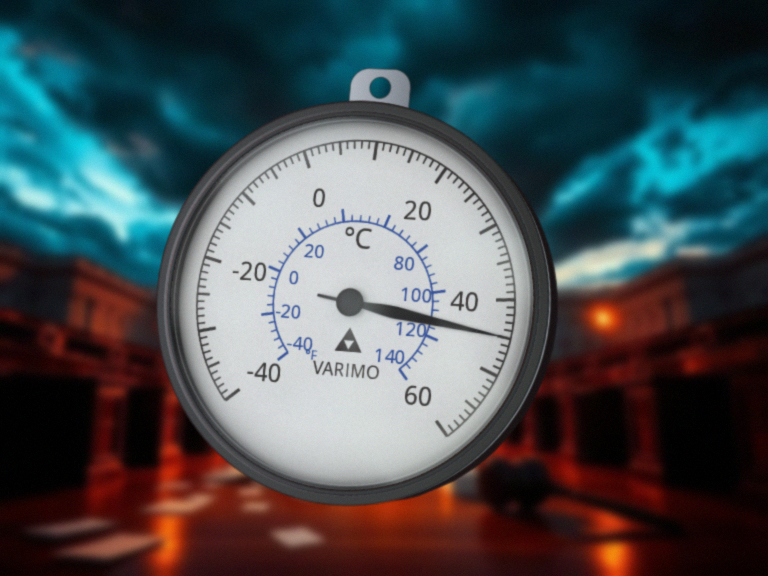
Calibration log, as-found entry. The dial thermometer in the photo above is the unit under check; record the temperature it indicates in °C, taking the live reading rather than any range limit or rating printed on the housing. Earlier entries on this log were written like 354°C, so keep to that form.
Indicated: 45°C
